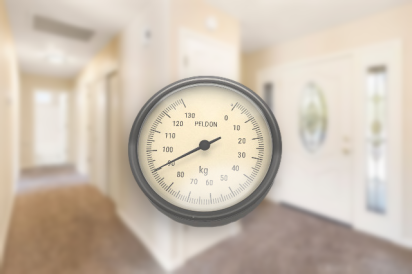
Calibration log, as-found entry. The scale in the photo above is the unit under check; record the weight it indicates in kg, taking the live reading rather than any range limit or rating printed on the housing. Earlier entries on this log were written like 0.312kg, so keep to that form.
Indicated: 90kg
